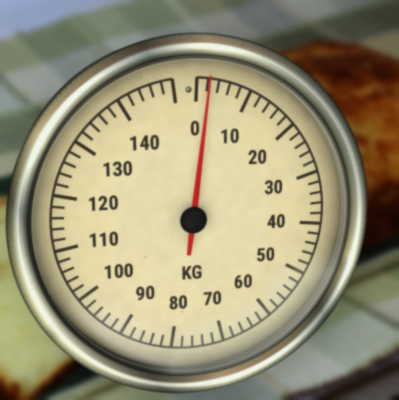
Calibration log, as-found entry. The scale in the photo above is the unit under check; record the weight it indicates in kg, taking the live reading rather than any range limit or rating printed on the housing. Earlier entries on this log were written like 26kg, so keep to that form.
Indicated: 2kg
